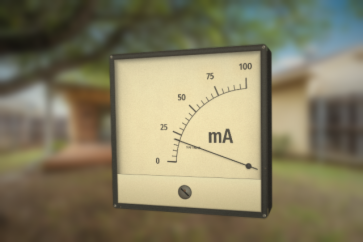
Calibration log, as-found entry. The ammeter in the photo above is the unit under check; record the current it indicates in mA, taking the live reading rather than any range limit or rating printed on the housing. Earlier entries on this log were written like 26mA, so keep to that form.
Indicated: 20mA
